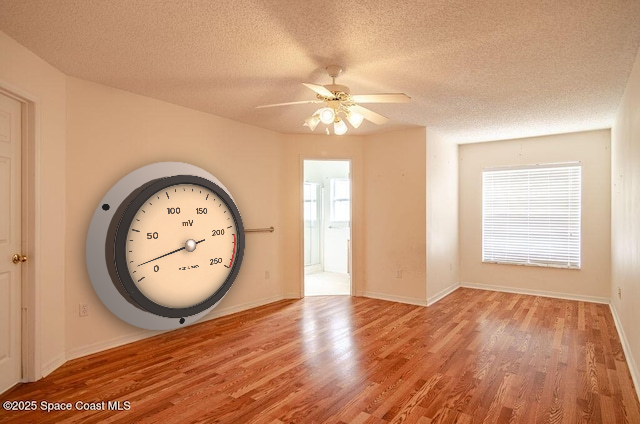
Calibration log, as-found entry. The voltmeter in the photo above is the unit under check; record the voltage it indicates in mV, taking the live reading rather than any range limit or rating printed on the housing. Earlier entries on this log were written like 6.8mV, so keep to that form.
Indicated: 15mV
